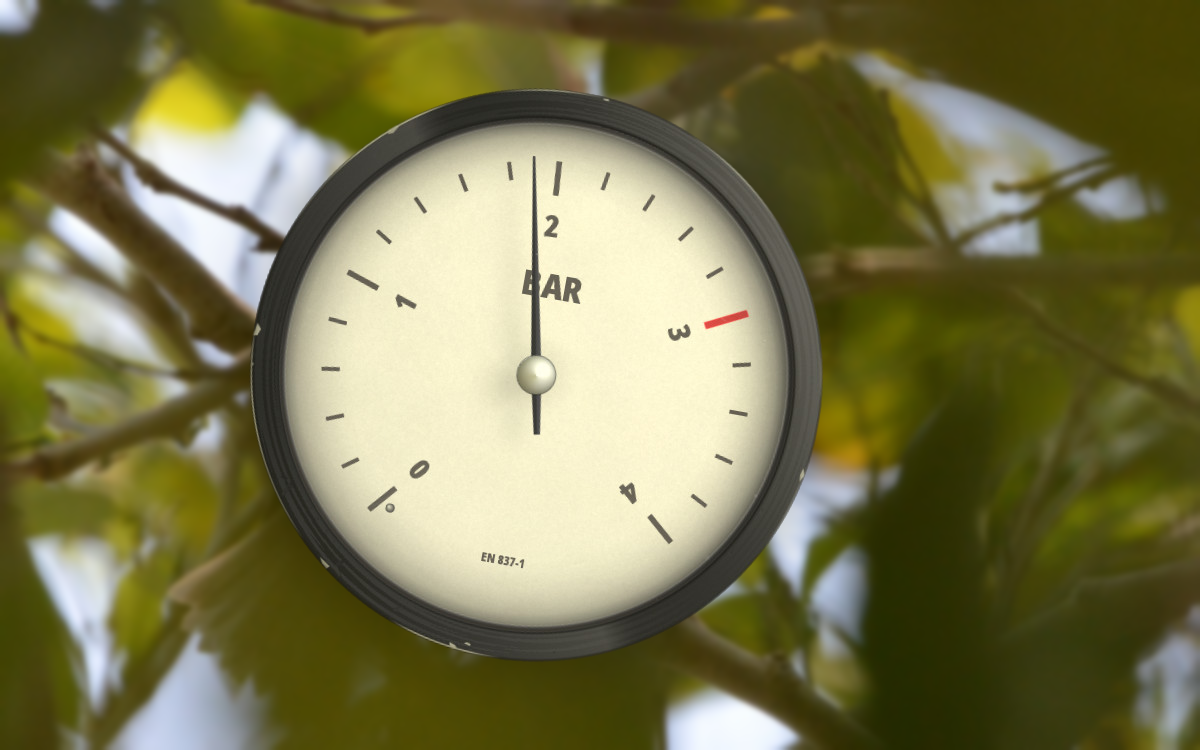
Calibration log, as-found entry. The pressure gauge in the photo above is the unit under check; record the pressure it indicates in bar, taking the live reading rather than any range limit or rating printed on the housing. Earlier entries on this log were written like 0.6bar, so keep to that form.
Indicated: 1.9bar
